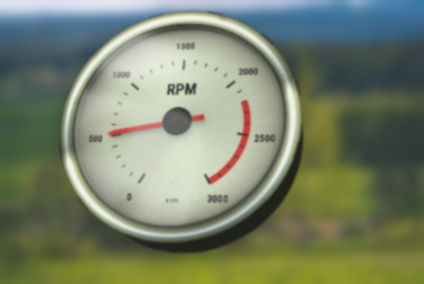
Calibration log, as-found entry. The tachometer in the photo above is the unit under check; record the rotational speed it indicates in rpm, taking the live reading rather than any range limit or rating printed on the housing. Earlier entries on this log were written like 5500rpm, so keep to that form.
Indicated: 500rpm
